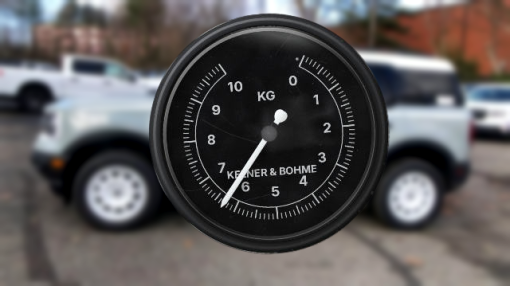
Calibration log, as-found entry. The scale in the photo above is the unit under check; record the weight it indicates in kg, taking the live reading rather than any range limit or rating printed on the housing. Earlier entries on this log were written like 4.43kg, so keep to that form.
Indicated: 6.3kg
